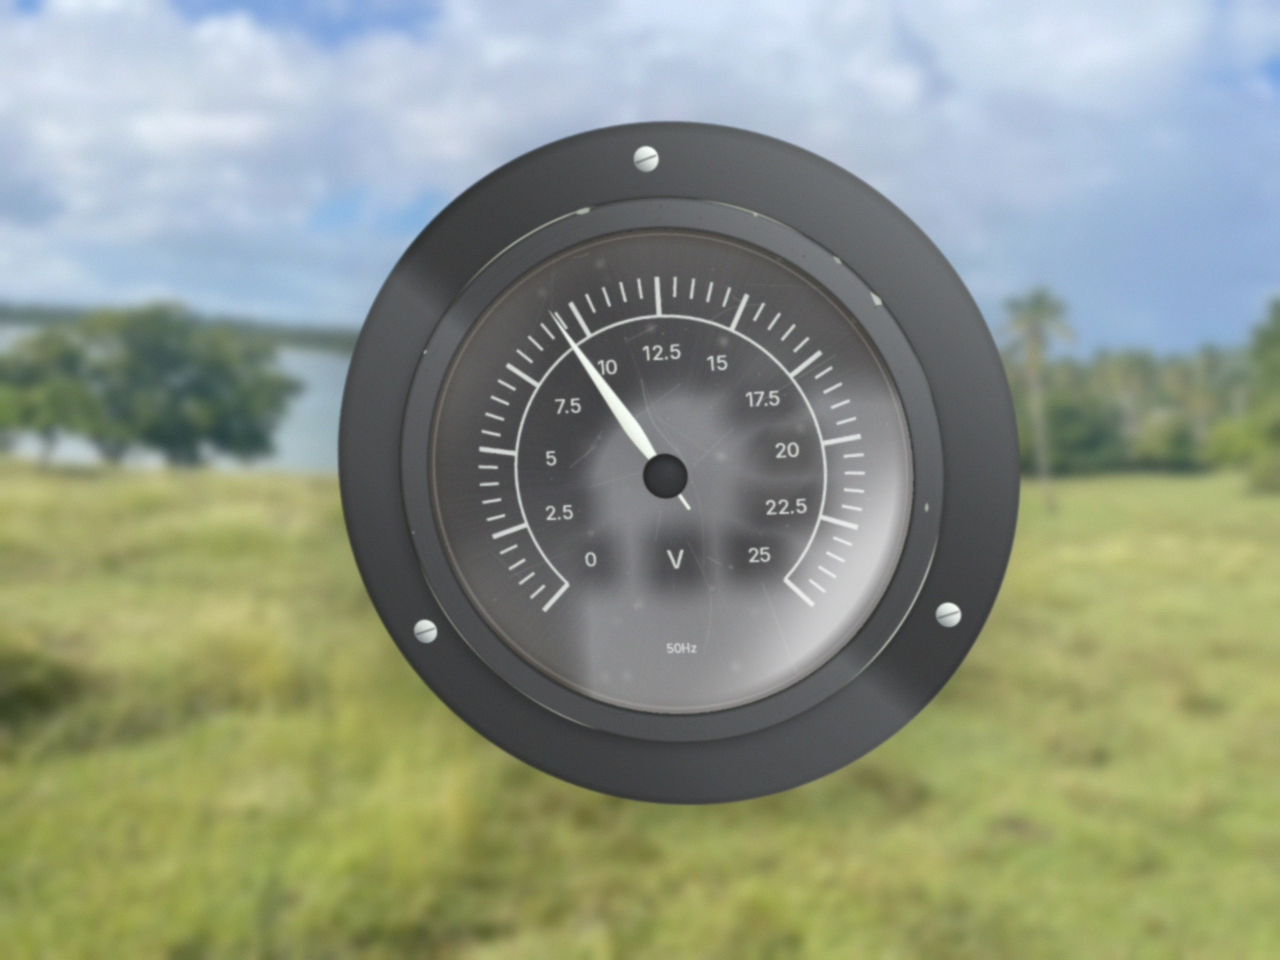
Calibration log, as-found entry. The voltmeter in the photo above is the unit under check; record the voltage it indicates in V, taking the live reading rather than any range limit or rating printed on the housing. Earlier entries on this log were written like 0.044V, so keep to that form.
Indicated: 9.5V
